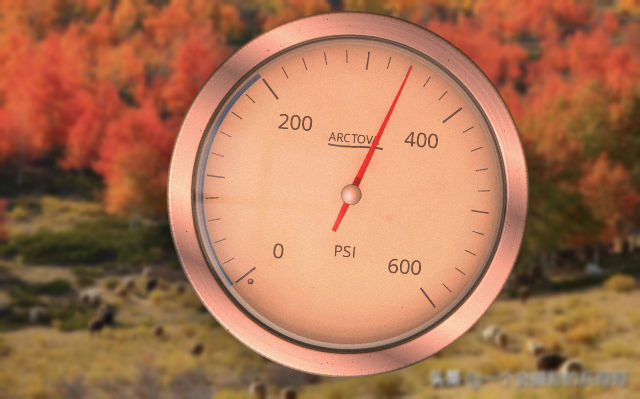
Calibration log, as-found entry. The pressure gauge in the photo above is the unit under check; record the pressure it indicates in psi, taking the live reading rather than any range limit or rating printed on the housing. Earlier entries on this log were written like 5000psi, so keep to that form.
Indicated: 340psi
